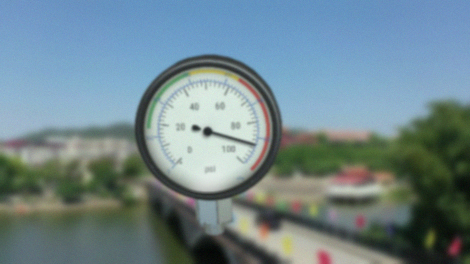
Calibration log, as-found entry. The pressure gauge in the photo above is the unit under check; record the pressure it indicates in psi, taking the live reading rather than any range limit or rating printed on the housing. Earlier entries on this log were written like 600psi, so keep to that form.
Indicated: 90psi
